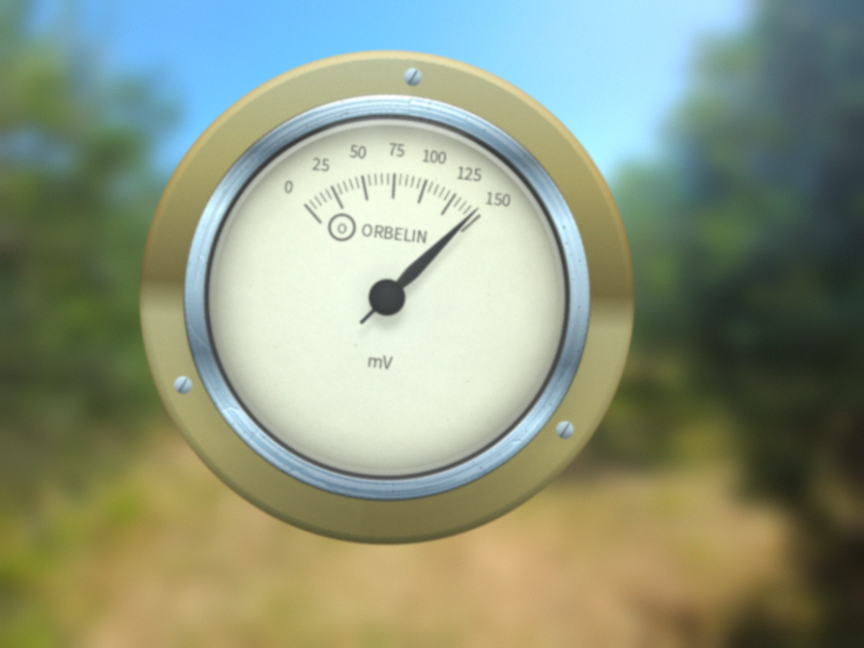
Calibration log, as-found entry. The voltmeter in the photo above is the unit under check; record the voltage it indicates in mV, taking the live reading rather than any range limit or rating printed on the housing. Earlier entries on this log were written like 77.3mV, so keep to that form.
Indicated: 145mV
